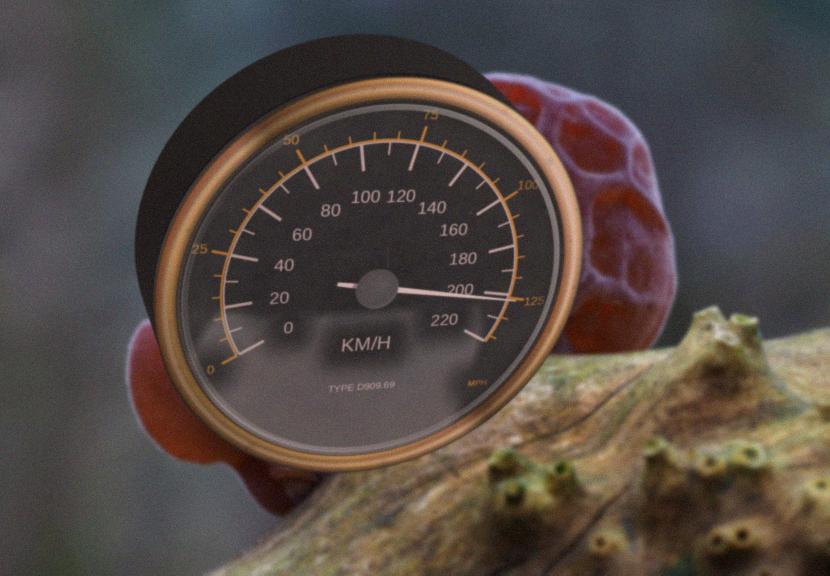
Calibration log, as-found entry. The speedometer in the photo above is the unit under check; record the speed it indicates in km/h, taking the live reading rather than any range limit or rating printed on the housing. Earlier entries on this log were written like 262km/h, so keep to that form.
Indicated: 200km/h
